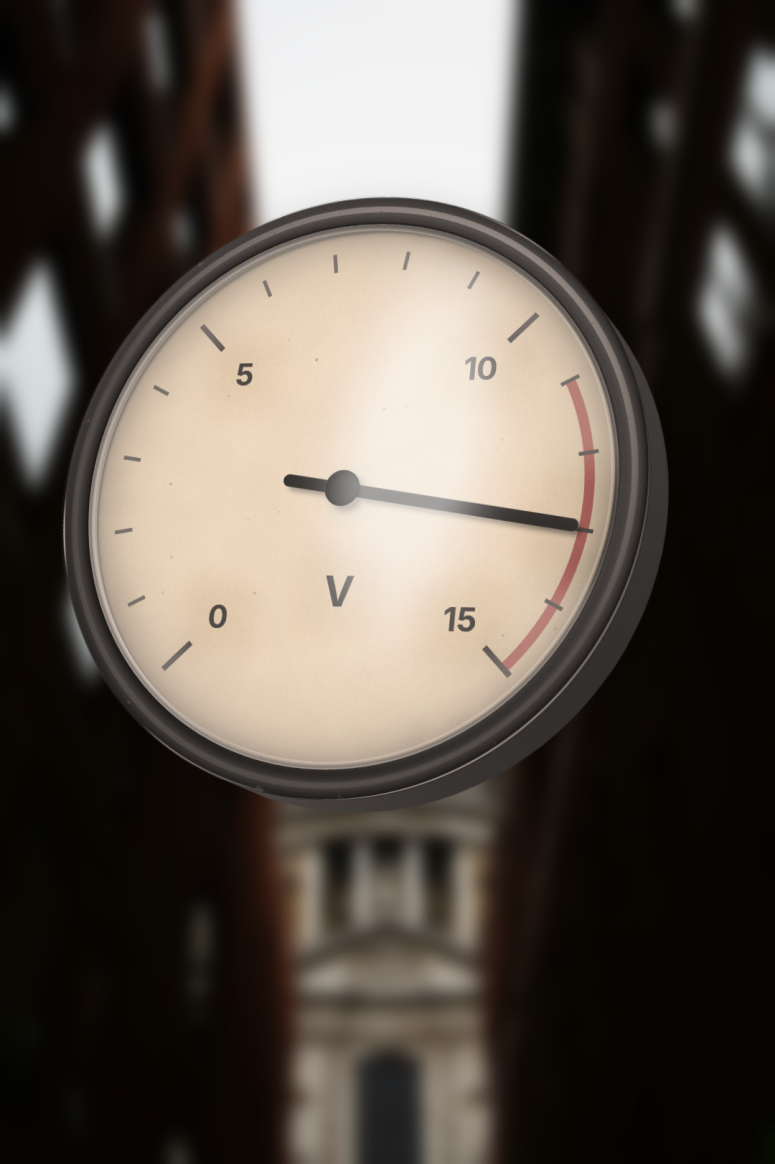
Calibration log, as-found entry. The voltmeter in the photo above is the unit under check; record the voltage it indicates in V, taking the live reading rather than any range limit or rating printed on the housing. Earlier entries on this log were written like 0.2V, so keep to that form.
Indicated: 13V
